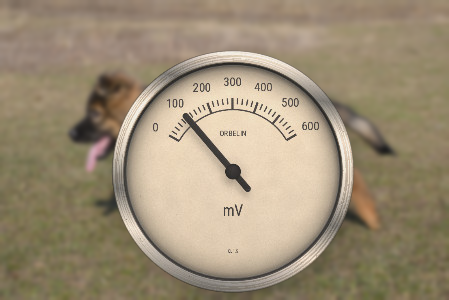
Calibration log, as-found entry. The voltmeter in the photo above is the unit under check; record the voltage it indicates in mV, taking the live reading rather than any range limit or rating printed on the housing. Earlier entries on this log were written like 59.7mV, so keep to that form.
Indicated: 100mV
